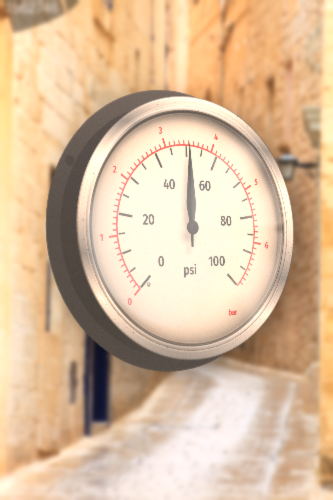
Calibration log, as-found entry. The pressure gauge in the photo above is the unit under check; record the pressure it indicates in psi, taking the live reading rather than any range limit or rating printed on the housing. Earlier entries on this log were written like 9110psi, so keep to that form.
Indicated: 50psi
